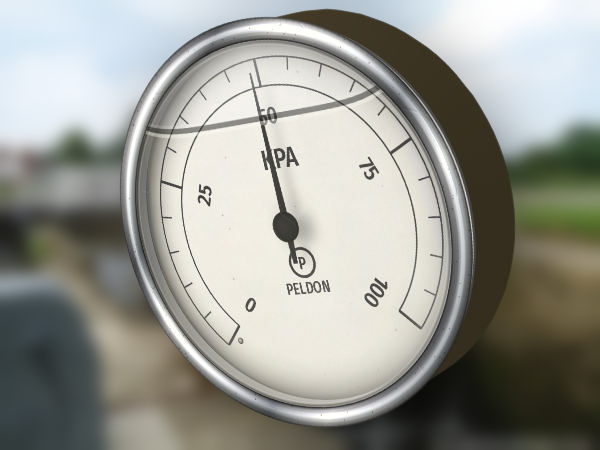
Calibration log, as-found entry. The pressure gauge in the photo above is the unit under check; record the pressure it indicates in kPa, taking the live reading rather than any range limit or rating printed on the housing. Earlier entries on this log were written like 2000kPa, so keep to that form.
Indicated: 50kPa
